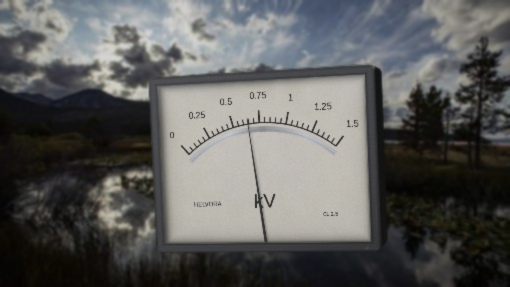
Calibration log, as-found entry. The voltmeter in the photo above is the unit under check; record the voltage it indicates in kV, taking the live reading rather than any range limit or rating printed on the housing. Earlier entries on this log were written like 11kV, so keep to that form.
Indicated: 0.65kV
